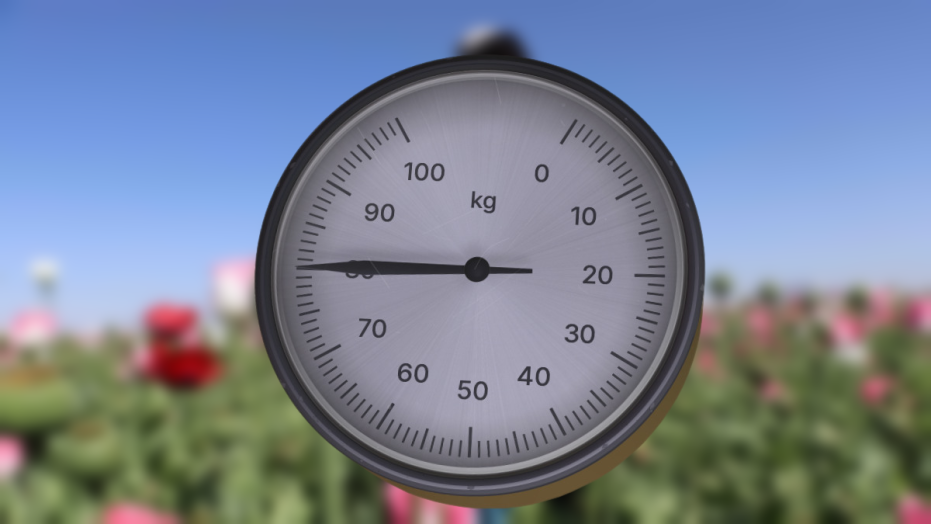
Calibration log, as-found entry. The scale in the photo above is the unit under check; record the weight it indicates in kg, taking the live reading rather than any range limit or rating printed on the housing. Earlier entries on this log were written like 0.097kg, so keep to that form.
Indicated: 80kg
